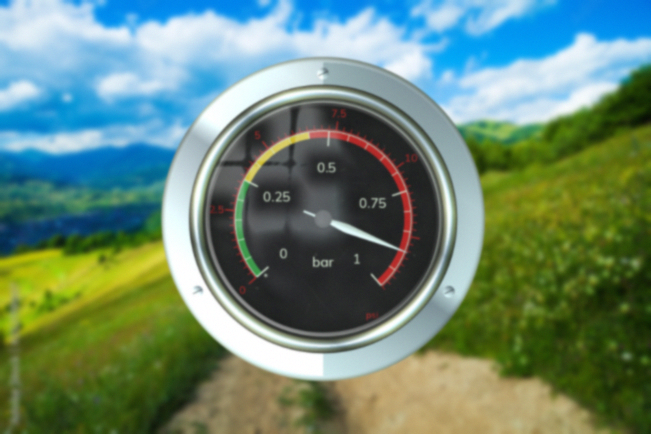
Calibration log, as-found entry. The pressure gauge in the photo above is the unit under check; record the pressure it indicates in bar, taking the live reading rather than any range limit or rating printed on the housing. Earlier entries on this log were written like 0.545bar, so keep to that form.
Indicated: 0.9bar
